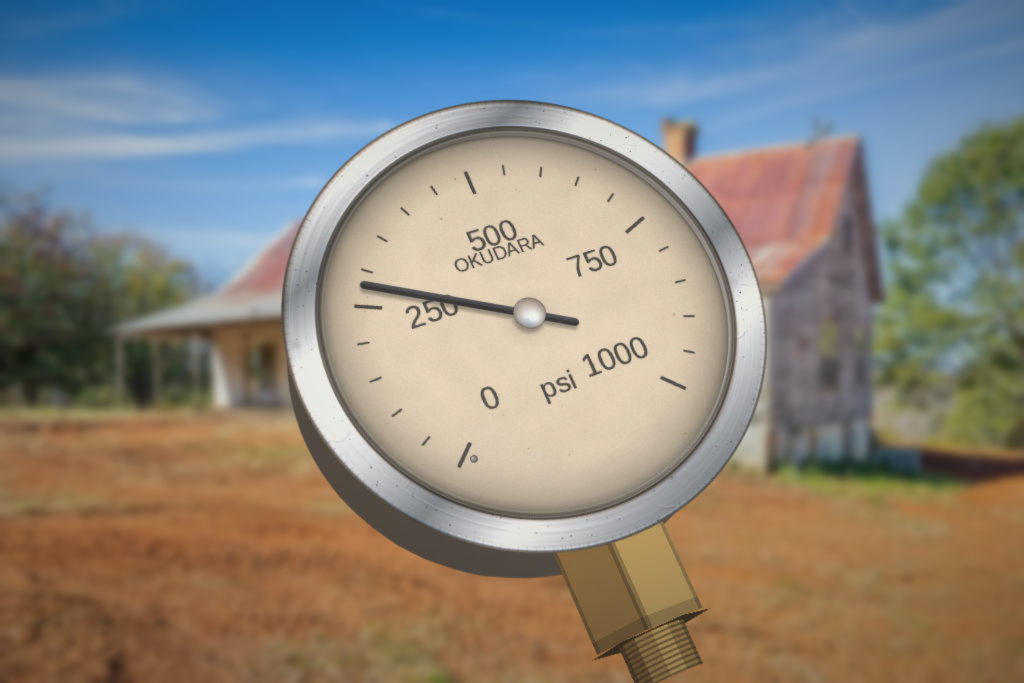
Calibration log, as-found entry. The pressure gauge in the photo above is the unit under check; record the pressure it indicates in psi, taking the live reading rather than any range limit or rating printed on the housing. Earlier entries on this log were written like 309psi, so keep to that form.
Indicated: 275psi
